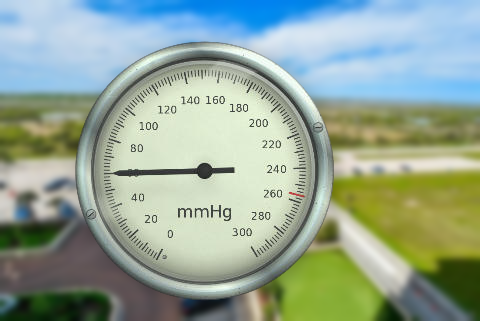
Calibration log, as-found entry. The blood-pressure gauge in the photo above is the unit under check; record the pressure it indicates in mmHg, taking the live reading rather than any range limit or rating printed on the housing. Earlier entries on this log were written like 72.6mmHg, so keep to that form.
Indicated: 60mmHg
